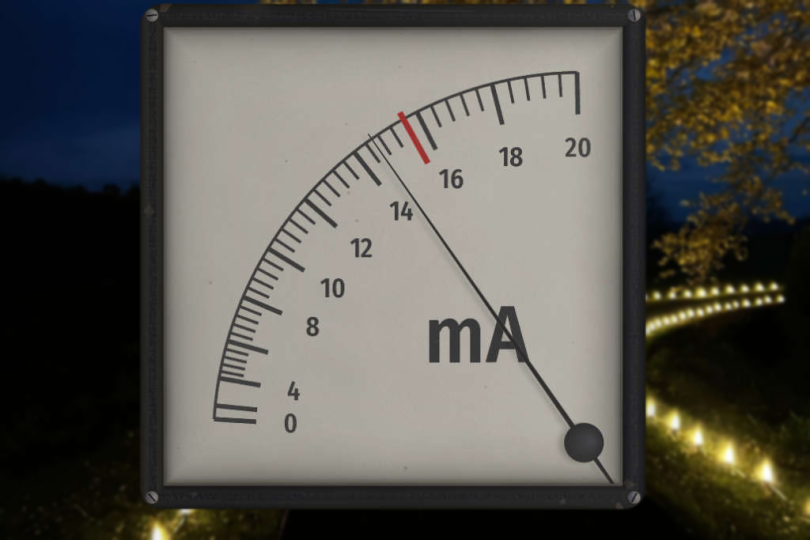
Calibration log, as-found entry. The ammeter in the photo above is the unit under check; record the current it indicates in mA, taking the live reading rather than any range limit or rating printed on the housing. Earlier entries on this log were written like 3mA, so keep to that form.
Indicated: 14.6mA
